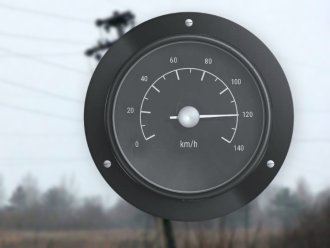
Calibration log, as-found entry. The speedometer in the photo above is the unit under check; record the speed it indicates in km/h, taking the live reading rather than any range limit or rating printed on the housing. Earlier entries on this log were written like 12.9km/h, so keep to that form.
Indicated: 120km/h
